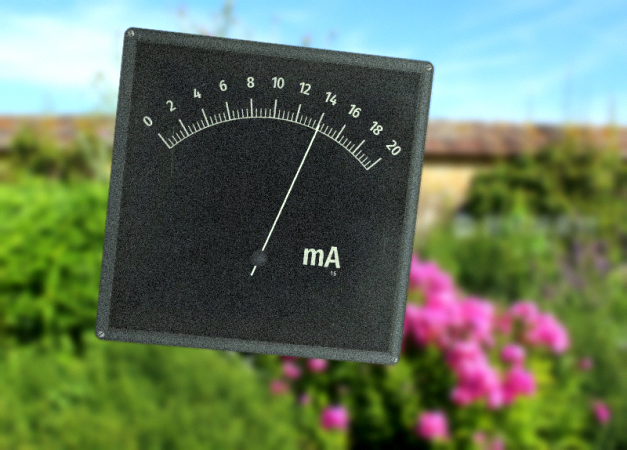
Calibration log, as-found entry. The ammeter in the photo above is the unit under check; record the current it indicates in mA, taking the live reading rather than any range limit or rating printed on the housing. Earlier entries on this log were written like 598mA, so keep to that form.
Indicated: 14mA
